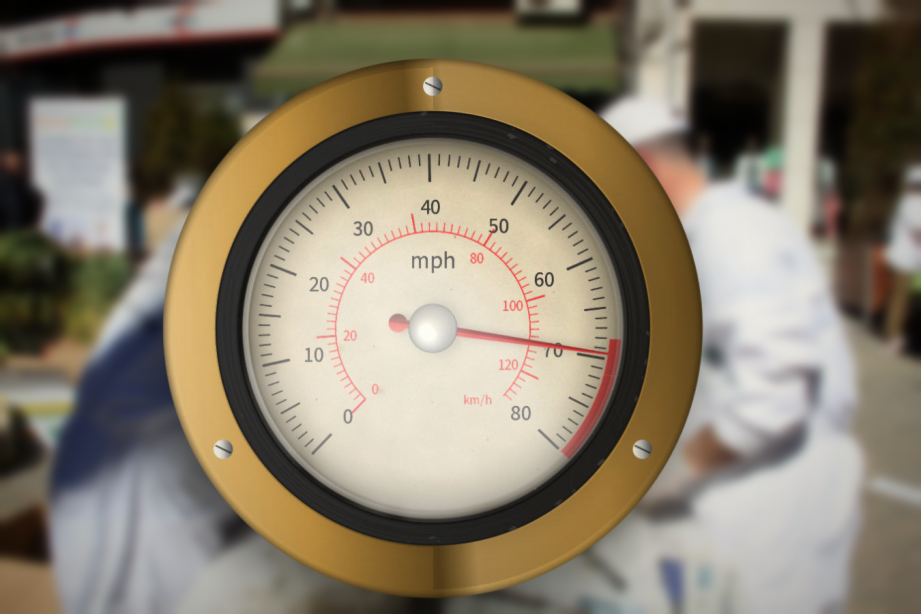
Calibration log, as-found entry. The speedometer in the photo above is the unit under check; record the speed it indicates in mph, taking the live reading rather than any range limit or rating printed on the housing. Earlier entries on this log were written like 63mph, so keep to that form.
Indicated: 69.5mph
